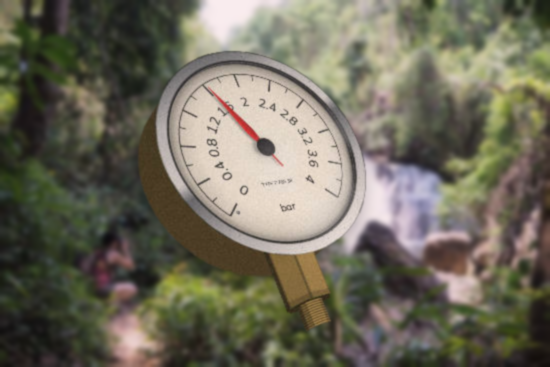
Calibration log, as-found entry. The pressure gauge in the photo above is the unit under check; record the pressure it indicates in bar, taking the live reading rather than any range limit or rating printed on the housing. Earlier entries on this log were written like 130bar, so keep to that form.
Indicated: 1.6bar
